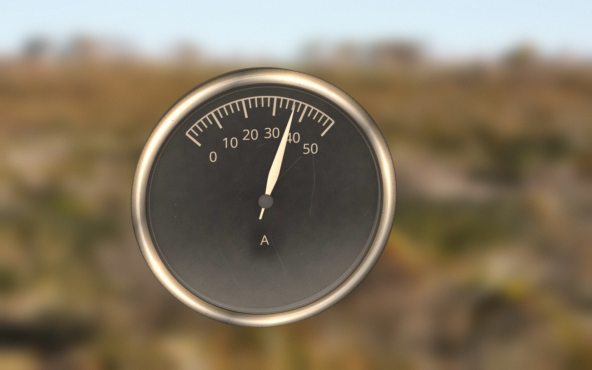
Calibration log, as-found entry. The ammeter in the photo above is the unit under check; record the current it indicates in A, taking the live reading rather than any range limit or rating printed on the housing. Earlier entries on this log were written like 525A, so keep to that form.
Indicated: 36A
